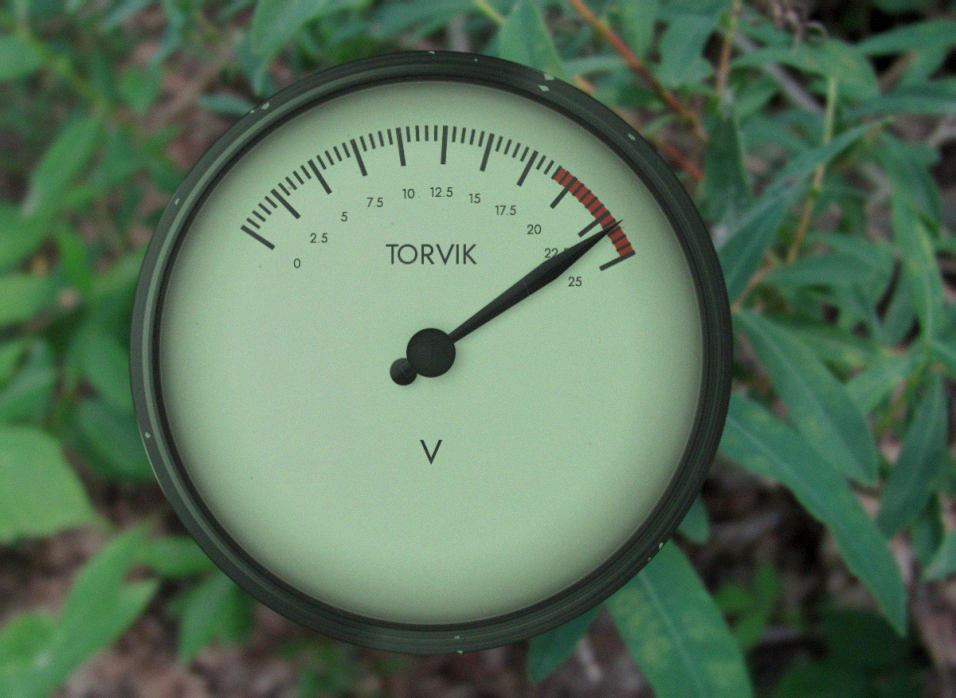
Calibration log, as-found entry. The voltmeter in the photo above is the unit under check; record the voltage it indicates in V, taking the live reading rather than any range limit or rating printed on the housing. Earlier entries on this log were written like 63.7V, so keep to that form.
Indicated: 23.25V
